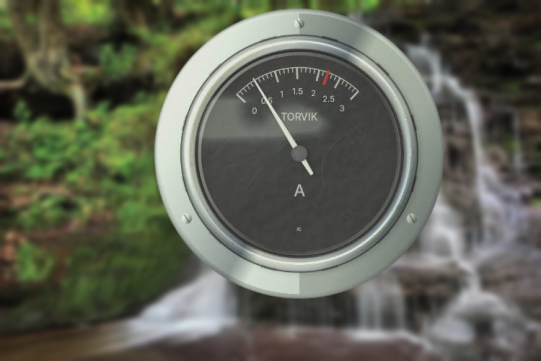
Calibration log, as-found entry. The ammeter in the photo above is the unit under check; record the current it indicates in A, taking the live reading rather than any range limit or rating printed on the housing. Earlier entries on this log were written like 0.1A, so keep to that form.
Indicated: 0.5A
